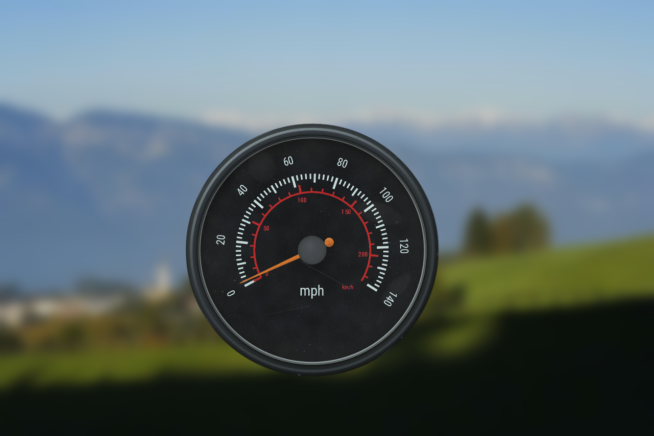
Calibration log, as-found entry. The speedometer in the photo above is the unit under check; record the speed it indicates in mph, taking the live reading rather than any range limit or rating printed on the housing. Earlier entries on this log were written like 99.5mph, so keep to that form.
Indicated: 2mph
